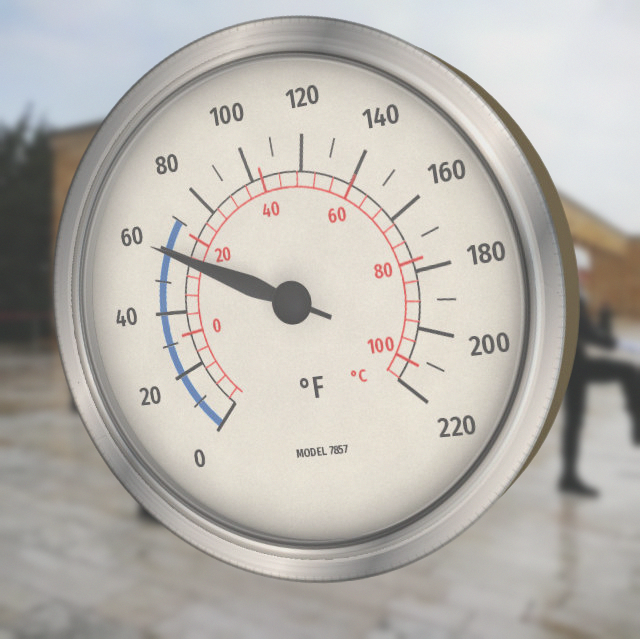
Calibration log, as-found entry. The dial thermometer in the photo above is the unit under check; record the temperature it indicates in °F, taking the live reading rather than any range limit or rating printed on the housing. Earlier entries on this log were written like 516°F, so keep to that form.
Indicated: 60°F
